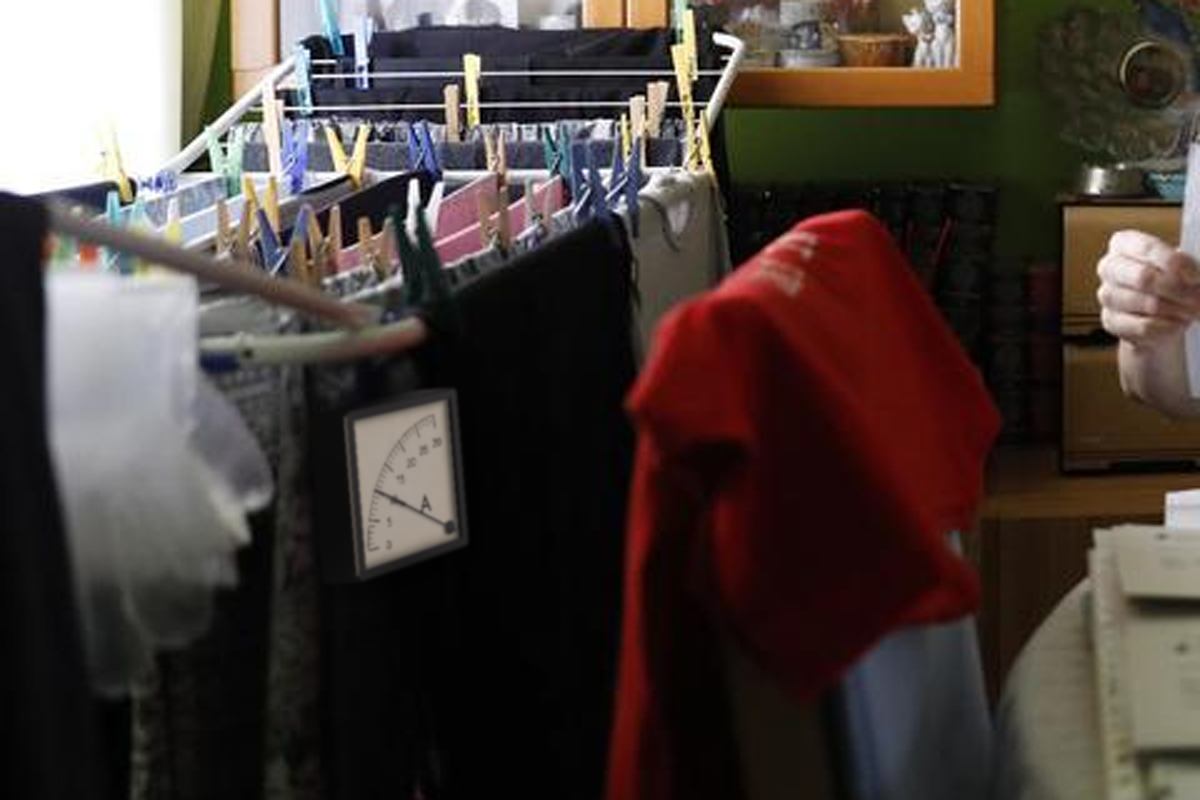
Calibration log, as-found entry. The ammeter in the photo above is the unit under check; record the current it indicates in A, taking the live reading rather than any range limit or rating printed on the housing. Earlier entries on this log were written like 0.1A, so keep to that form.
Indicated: 10A
